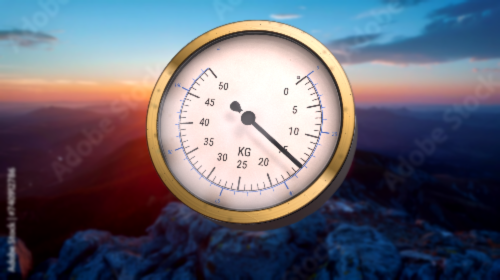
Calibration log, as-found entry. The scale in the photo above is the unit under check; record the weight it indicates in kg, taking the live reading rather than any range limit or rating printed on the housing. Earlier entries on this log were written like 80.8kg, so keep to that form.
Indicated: 15kg
